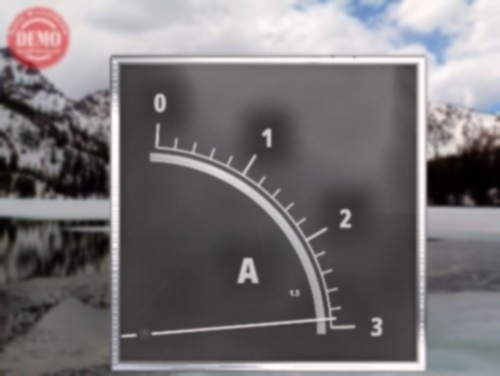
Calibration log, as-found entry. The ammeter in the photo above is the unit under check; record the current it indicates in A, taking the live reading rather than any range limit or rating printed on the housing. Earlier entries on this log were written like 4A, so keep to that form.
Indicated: 2.9A
